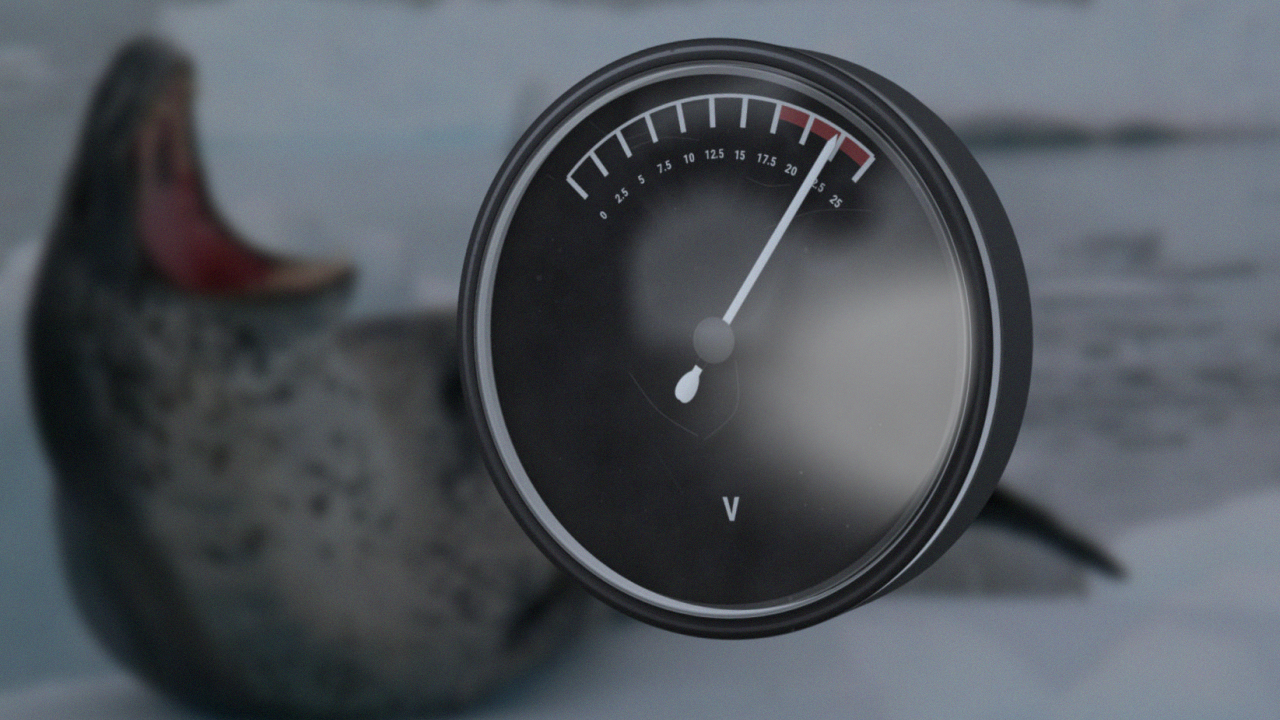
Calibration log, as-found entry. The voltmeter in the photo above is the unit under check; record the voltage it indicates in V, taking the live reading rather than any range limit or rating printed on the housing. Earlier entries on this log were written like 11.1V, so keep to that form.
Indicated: 22.5V
